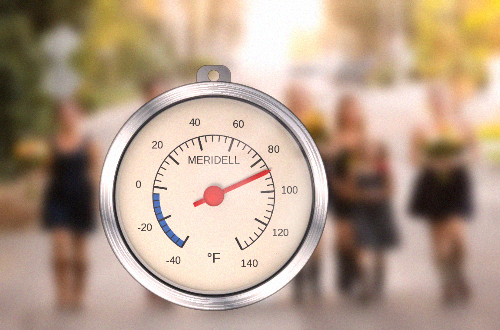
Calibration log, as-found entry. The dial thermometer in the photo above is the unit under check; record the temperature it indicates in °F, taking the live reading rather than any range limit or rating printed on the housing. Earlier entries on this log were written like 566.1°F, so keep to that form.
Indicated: 88°F
